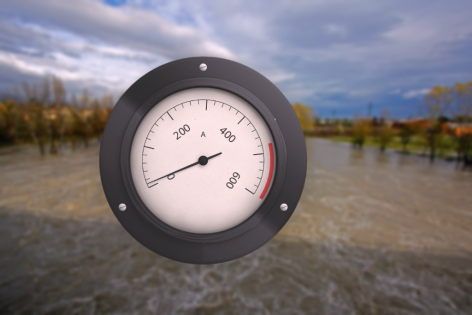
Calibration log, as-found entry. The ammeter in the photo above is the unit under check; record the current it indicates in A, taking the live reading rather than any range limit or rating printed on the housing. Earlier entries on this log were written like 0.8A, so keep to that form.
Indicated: 10A
